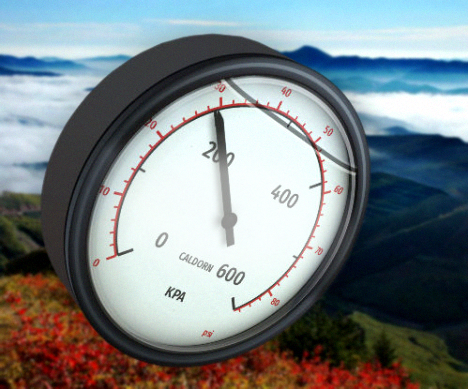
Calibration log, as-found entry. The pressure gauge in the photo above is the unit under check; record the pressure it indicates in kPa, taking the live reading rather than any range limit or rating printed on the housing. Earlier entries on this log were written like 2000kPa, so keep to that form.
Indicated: 200kPa
